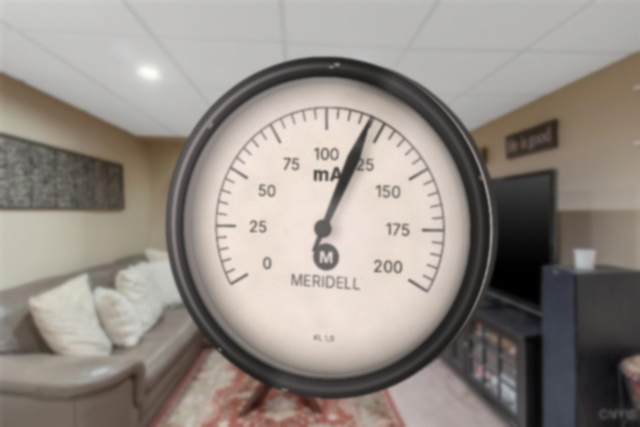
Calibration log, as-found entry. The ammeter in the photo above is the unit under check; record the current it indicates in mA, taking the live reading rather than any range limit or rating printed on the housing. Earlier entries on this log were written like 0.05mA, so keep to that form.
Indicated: 120mA
